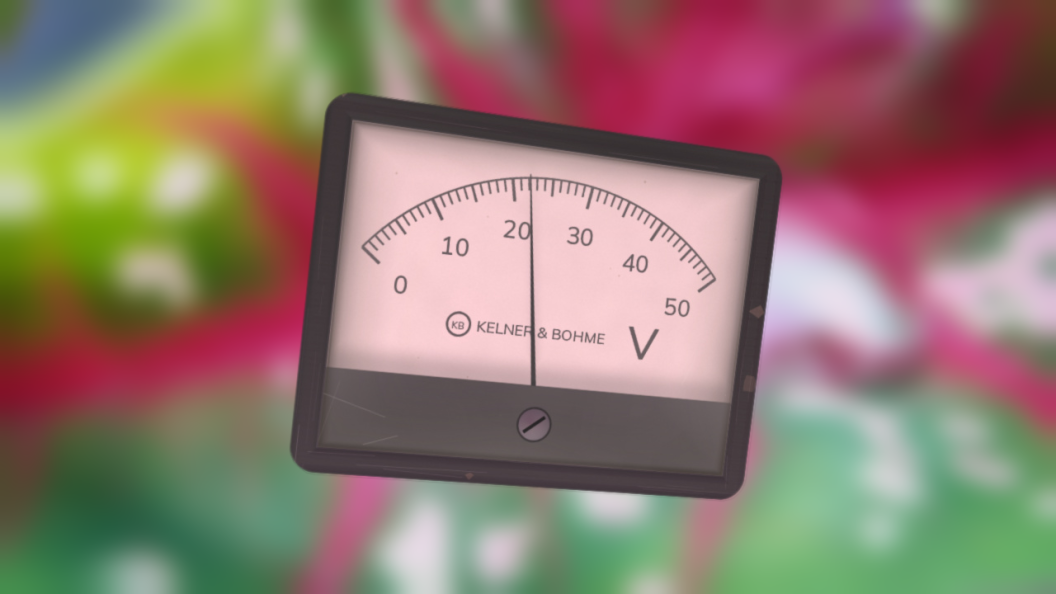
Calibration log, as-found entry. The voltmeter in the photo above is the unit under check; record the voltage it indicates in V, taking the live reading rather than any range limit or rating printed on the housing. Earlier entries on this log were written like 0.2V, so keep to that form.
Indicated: 22V
